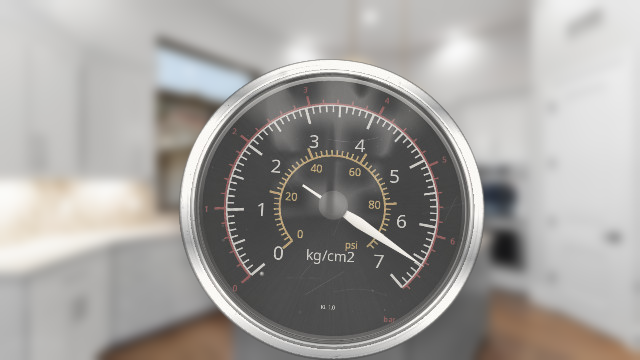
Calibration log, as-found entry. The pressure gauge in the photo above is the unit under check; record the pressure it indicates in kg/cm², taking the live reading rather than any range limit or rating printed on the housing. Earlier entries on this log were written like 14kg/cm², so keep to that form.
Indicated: 6.6kg/cm²
